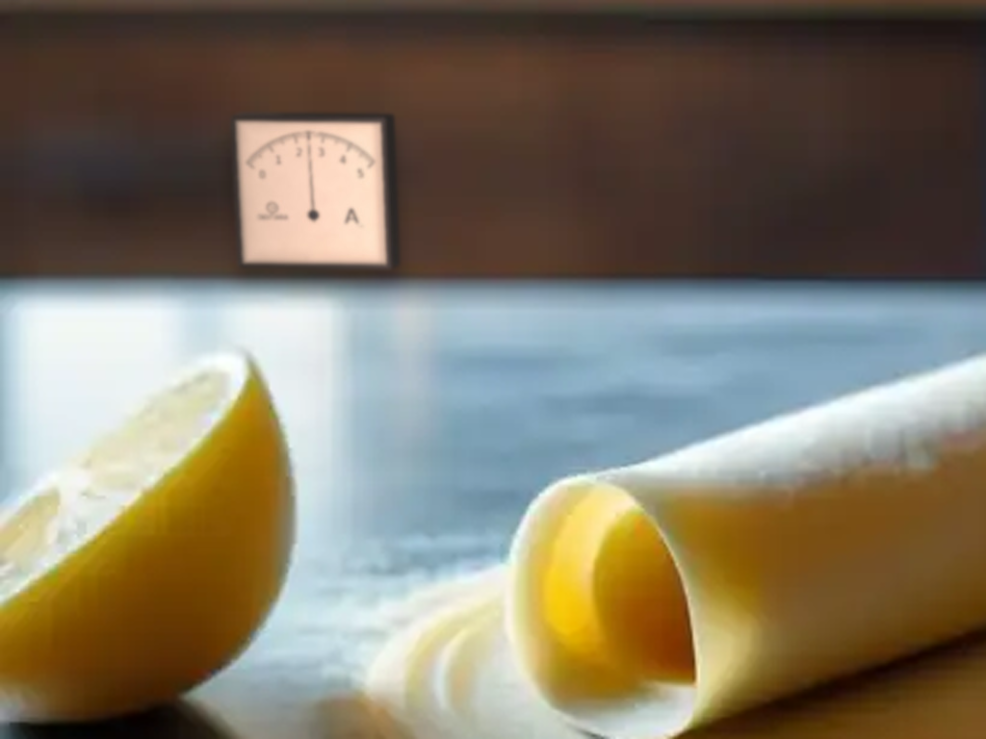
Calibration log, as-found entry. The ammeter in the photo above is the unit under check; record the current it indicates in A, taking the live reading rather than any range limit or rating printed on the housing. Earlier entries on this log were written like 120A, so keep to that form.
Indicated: 2.5A
